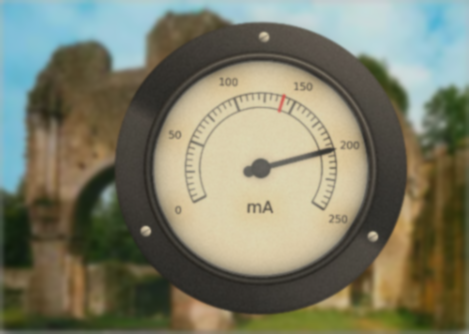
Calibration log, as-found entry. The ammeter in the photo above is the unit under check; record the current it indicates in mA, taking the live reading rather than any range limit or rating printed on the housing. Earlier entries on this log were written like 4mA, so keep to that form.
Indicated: 200mA
